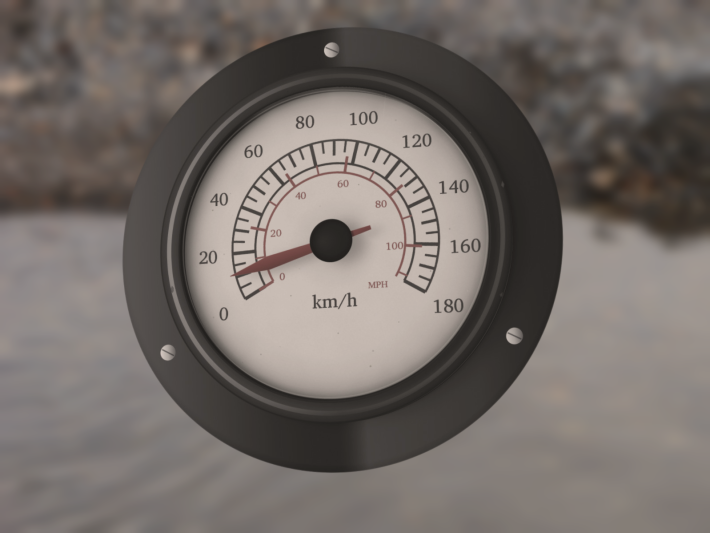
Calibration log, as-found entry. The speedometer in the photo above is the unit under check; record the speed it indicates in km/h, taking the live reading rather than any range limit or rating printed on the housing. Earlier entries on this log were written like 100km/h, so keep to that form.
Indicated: 10km/h
